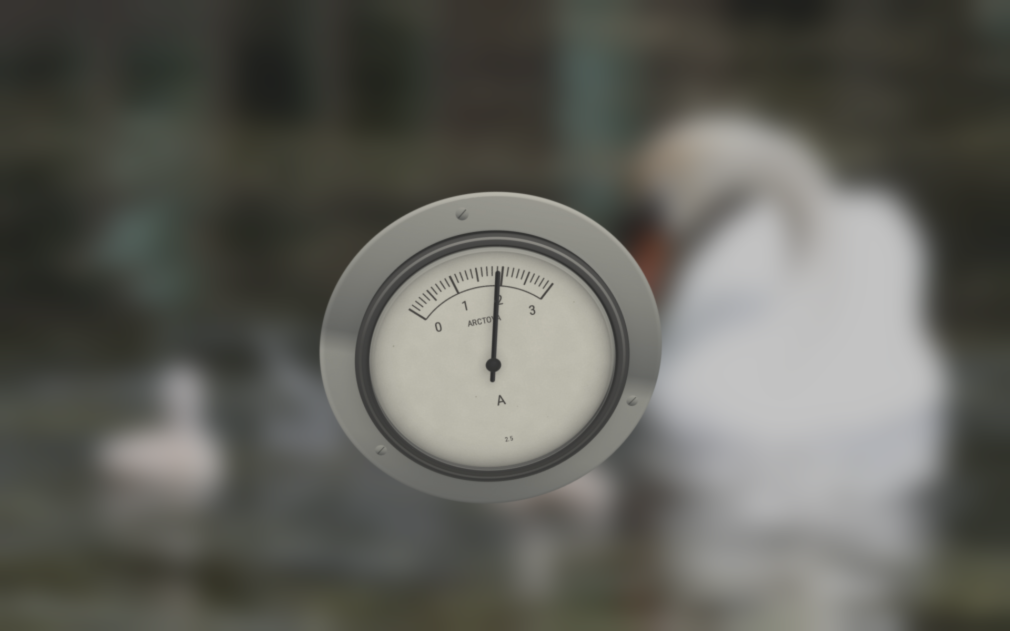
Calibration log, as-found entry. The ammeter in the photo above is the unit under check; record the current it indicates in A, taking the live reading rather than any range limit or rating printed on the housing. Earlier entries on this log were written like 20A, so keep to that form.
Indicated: 1.9A
